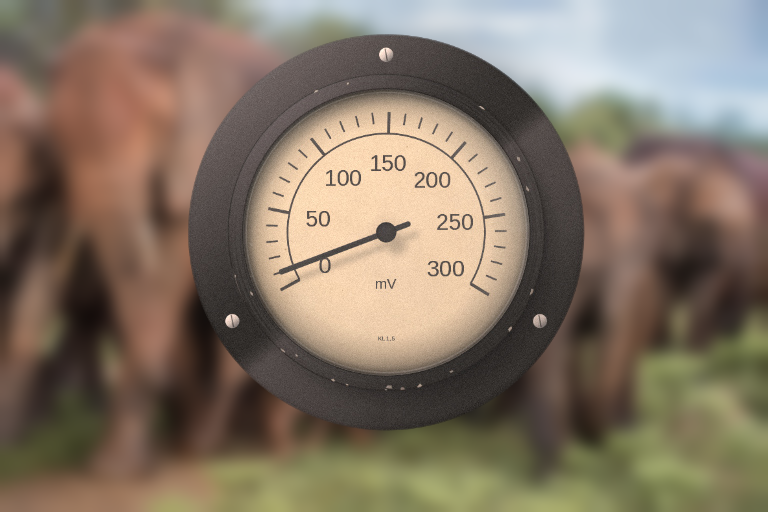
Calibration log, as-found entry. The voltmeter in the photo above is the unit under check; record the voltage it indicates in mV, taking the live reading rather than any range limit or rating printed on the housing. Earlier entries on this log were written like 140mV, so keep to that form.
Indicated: 10mV
